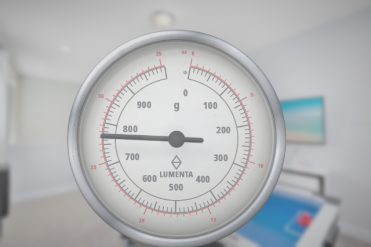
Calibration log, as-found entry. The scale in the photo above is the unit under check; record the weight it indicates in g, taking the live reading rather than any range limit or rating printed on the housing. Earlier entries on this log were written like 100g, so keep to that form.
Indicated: 770g
